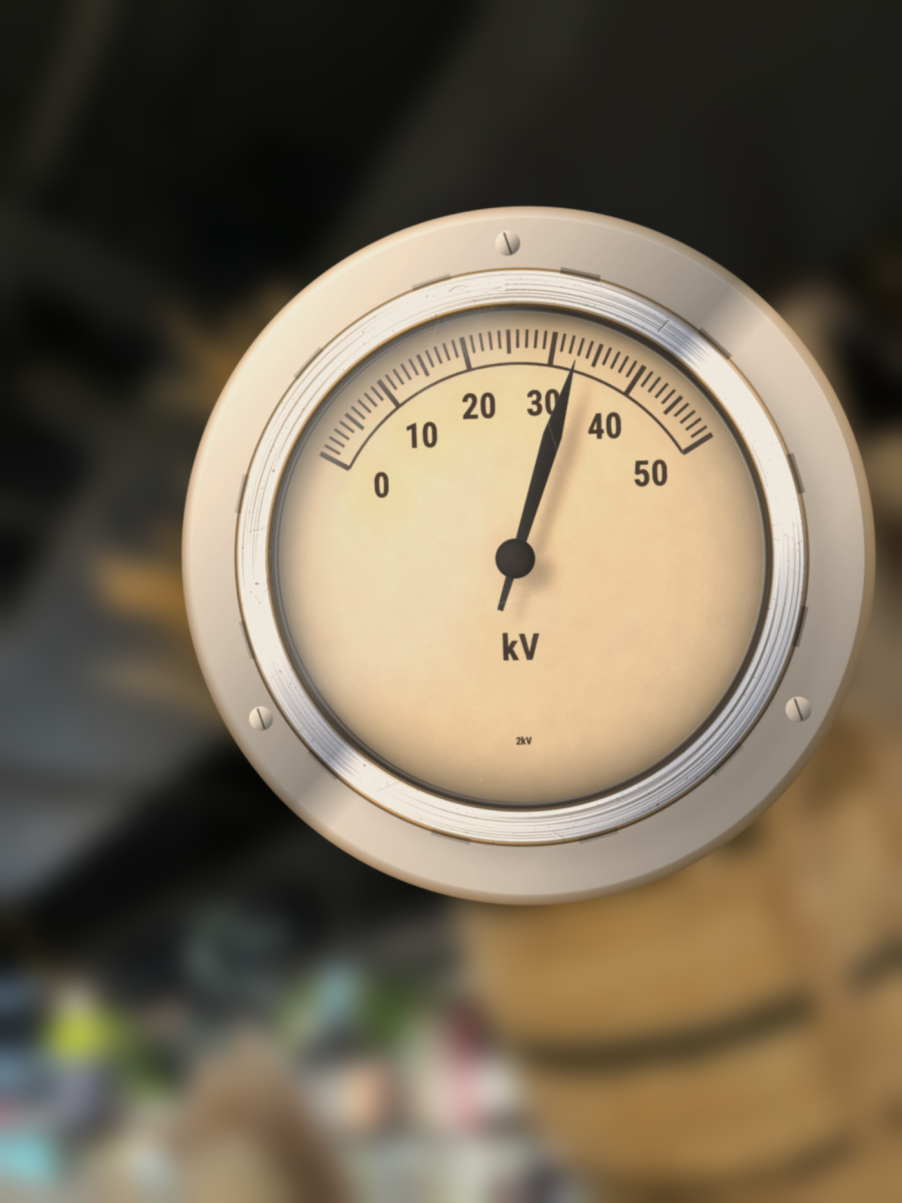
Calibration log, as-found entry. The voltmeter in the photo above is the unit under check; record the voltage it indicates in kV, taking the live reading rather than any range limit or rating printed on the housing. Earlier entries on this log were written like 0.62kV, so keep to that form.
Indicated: 33kV
